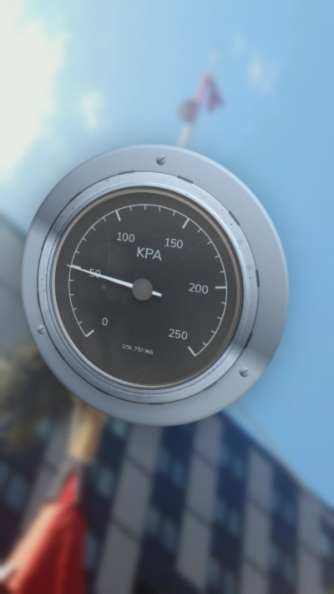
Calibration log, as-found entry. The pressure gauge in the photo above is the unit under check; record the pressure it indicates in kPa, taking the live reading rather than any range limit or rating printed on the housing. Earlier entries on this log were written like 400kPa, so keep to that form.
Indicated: 50kPa
